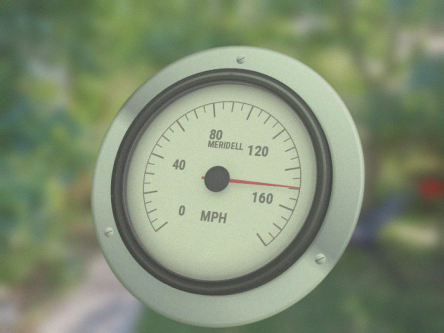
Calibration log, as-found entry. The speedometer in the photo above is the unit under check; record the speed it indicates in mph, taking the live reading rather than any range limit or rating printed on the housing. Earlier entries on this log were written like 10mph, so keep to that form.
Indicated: 150mph
